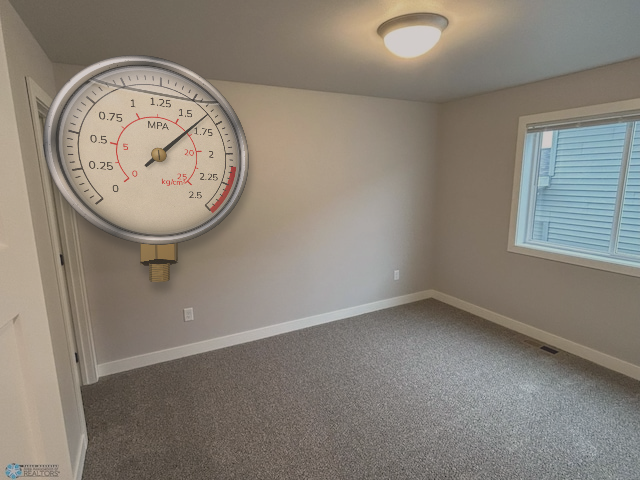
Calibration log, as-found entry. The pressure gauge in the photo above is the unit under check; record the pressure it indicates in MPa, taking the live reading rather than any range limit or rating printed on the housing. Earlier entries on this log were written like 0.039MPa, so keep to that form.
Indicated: 1.65MPa
